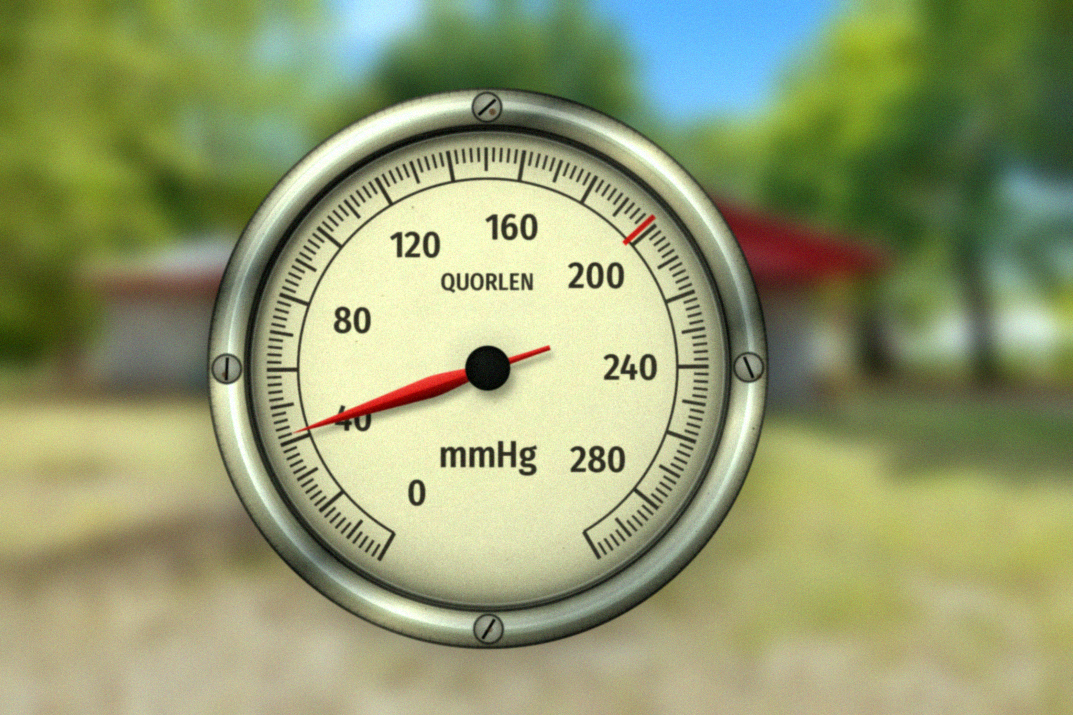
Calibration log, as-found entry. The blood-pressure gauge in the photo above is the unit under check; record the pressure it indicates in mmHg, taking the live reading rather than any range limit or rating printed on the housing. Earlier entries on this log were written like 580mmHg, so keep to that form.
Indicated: 42mmHg
